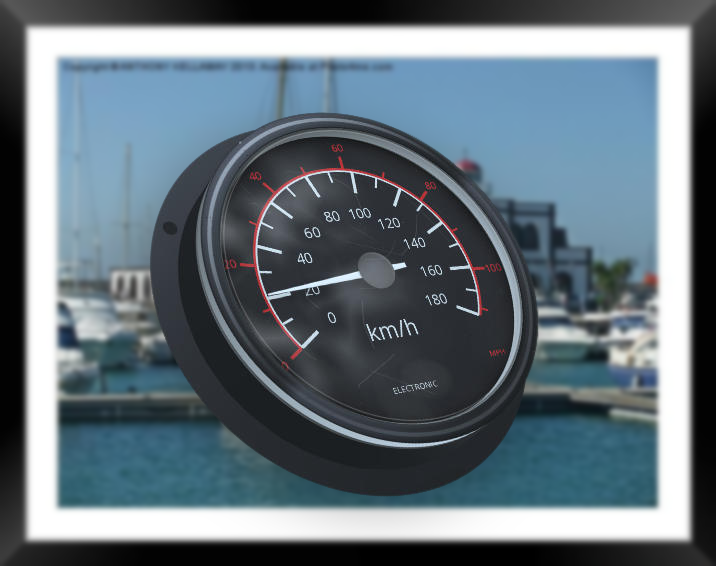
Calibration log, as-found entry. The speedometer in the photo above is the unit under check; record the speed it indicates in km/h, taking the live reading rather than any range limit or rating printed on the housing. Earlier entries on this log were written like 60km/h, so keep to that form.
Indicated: 20km/h
